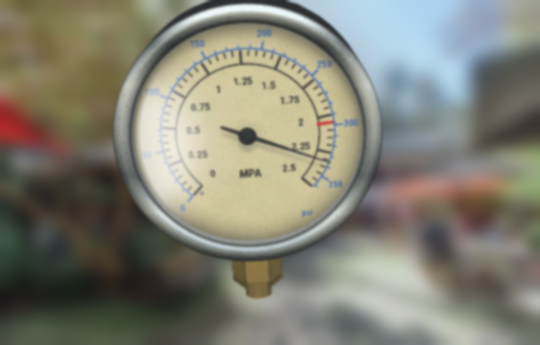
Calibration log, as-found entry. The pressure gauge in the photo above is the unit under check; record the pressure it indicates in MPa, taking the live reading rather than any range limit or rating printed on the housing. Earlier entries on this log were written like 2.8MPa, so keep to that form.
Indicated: 2.3MPa
